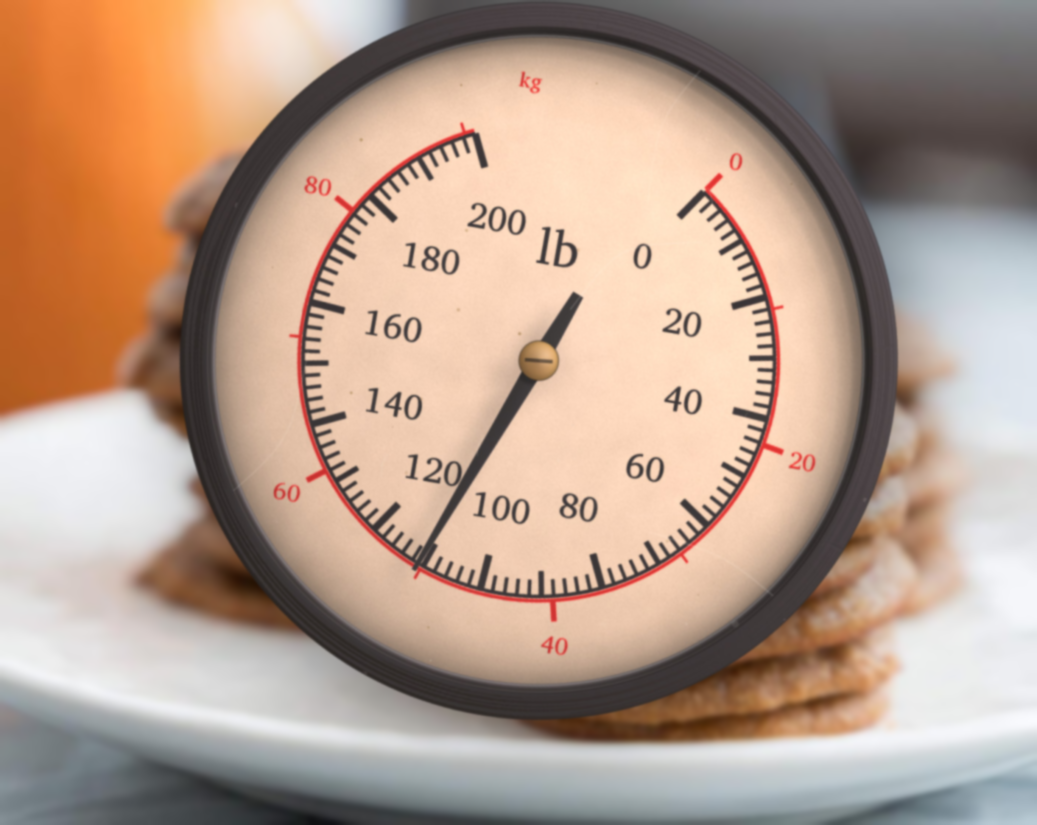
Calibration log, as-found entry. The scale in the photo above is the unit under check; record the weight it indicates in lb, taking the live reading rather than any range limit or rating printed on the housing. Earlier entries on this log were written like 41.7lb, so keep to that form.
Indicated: 111lb
